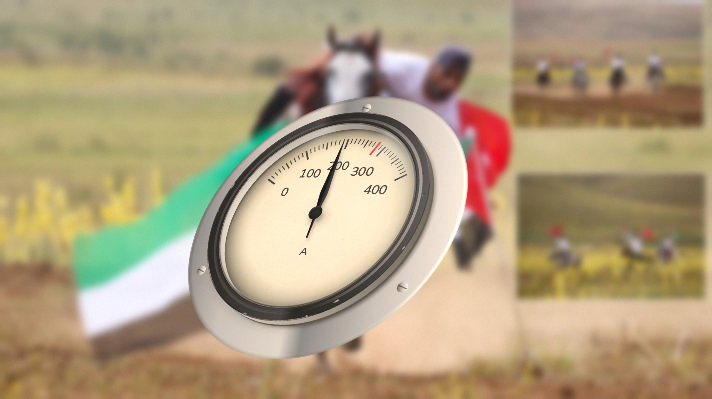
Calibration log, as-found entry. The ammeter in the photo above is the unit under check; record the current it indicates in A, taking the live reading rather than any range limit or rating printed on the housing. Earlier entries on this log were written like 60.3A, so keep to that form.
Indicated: 200A
